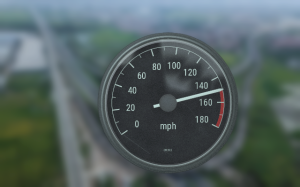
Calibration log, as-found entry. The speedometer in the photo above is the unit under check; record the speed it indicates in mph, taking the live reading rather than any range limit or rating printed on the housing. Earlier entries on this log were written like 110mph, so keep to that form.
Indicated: 150mph
